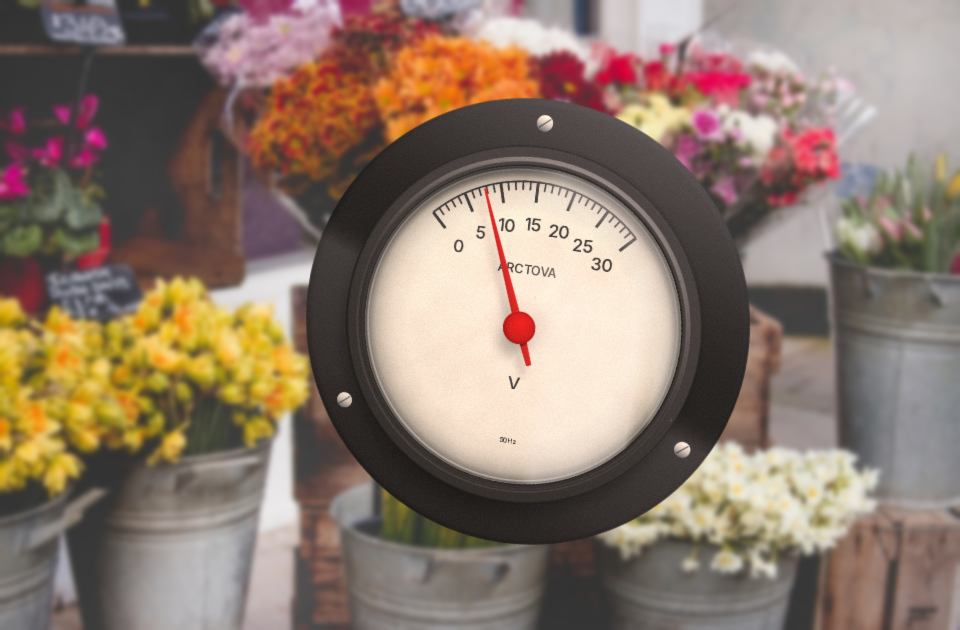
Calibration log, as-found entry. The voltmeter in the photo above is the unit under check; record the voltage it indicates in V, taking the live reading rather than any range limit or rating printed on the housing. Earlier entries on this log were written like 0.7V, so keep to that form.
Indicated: 8V
